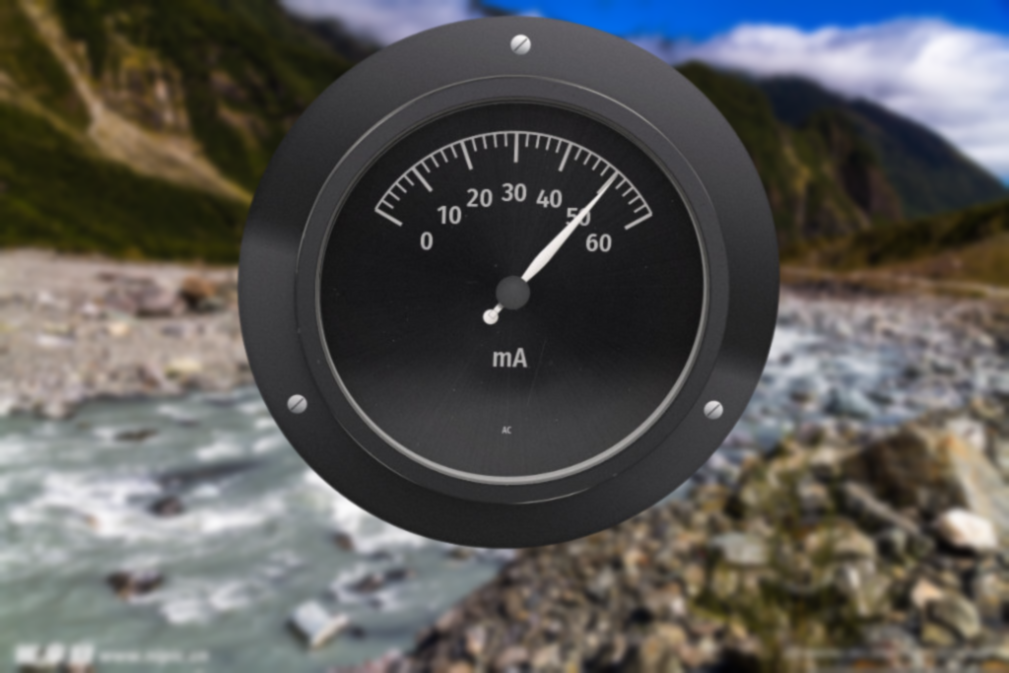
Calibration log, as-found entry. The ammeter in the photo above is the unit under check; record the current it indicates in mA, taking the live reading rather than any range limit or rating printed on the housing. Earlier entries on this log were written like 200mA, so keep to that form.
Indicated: 50mA
